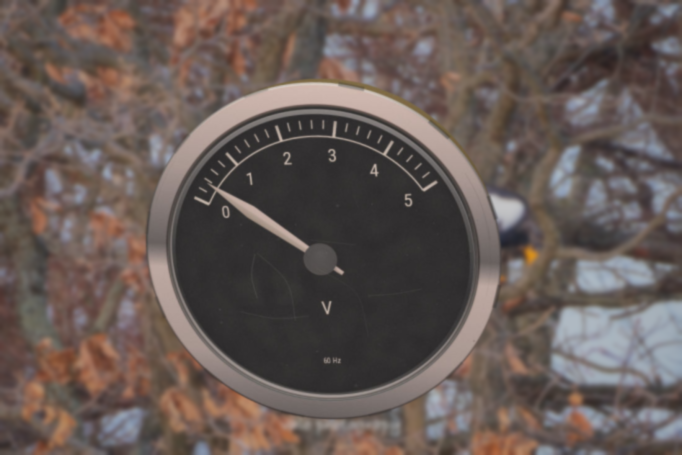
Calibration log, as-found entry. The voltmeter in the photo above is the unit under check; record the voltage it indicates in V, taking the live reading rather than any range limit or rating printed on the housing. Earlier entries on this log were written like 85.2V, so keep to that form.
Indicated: 0.4V
